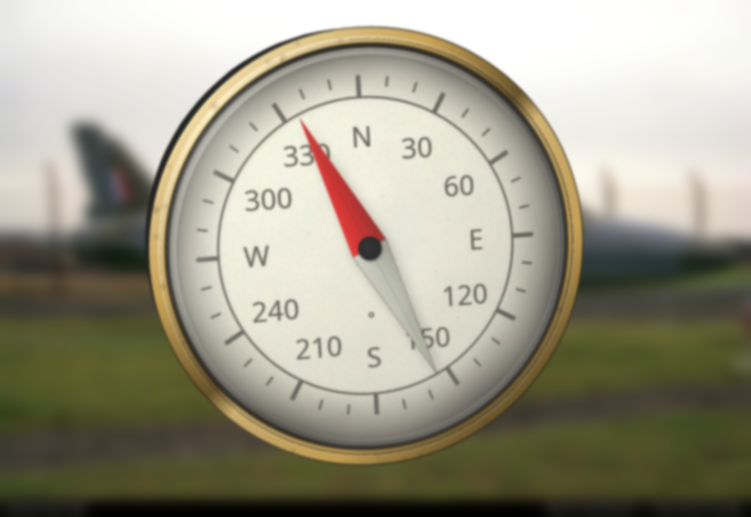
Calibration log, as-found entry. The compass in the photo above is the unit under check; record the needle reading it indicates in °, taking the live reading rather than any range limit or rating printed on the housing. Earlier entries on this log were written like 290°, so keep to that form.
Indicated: 335°
